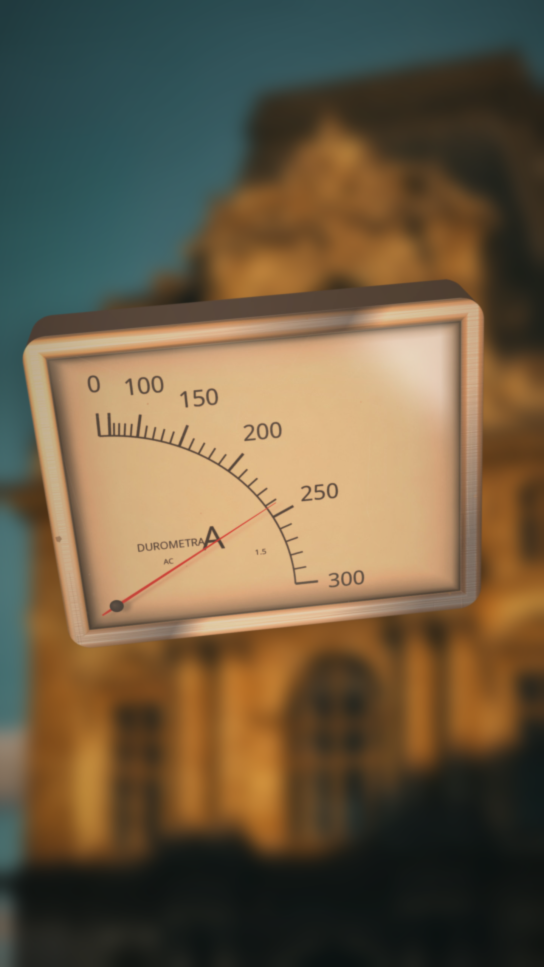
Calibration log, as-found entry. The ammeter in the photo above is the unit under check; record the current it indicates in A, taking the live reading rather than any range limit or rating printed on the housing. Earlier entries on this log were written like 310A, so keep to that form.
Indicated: 240A
